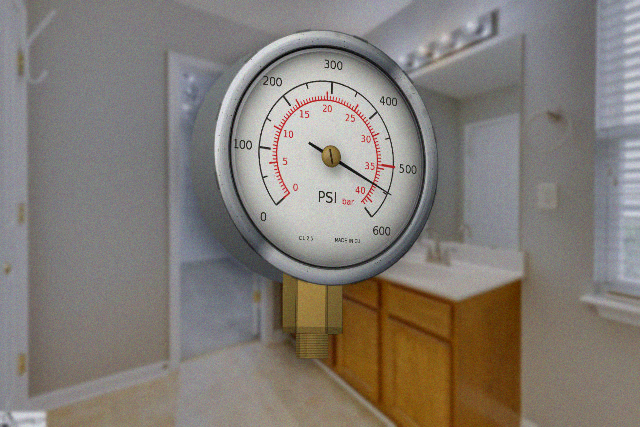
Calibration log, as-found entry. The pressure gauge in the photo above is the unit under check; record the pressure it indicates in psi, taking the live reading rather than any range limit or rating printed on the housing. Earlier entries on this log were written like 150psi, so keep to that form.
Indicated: 550psi
